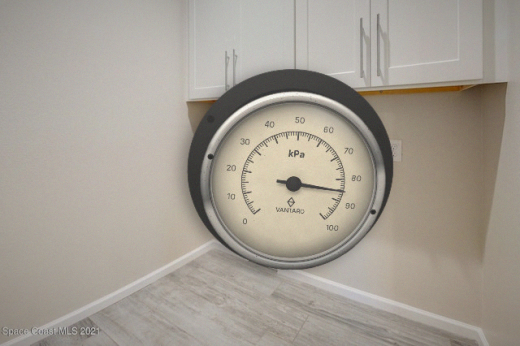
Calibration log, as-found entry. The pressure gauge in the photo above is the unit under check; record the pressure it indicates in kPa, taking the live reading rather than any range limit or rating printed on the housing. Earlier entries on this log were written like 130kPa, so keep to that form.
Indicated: 85kPa
